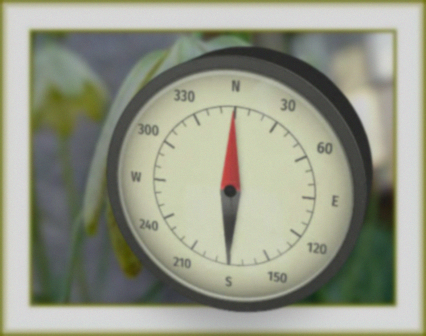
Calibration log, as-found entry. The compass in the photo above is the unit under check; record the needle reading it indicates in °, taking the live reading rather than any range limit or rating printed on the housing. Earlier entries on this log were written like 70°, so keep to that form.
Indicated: 0°
